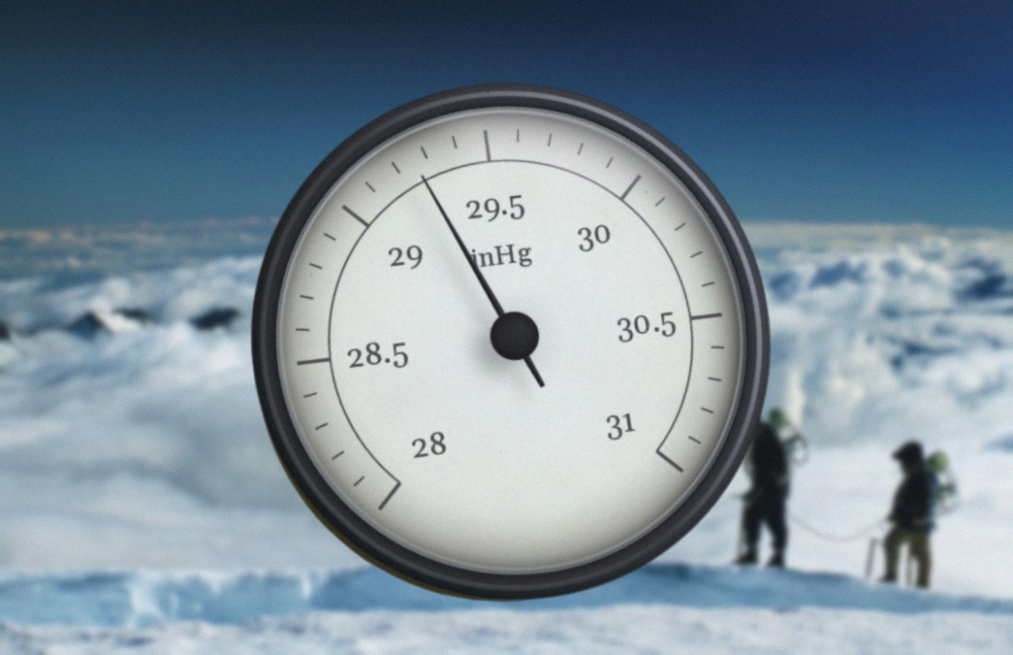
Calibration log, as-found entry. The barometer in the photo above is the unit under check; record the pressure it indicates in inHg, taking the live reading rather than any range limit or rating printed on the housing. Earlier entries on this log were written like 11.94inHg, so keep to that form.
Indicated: 29.25inHg
